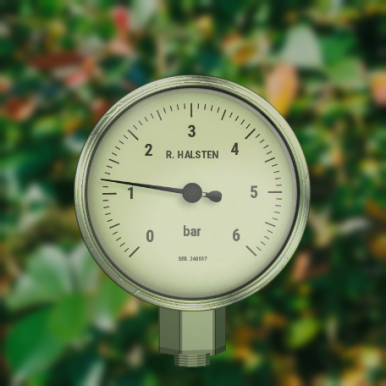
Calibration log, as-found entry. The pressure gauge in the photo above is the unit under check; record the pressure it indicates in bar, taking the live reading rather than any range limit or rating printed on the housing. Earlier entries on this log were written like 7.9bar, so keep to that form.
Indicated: 1.2bar
